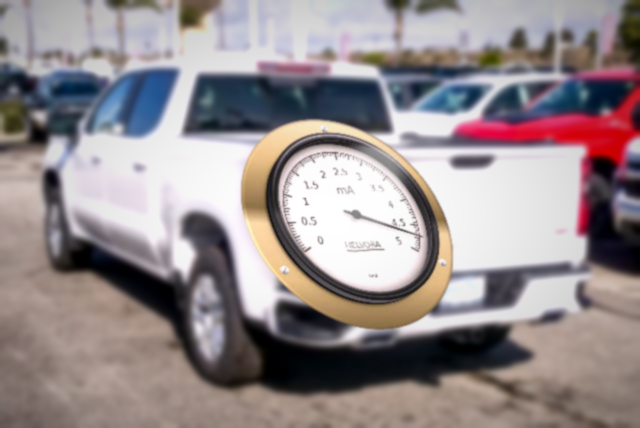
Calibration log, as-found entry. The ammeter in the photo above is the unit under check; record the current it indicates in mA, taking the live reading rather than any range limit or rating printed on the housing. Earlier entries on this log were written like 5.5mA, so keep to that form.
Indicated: 4.75mA
